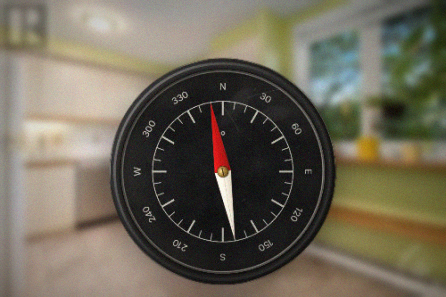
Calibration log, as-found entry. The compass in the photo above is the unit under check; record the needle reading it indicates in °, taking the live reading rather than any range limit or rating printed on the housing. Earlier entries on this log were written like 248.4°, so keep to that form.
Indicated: 350°
